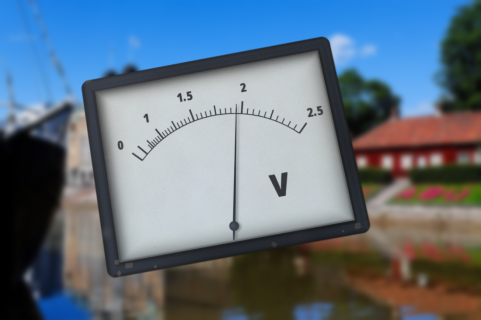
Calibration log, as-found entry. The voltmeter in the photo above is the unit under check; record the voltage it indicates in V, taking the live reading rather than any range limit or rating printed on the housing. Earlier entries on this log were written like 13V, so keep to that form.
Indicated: 1.95V
